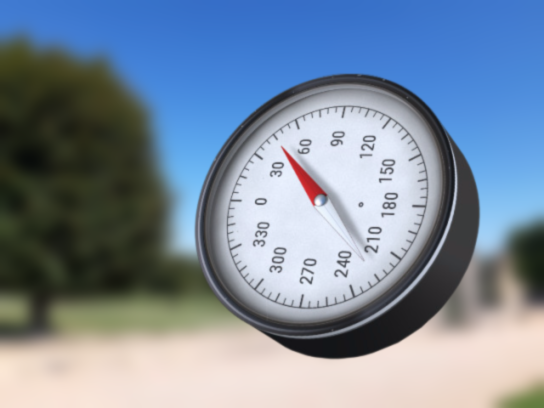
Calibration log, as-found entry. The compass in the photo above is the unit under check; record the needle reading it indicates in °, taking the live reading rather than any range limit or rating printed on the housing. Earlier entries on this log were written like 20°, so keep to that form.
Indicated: 45°
